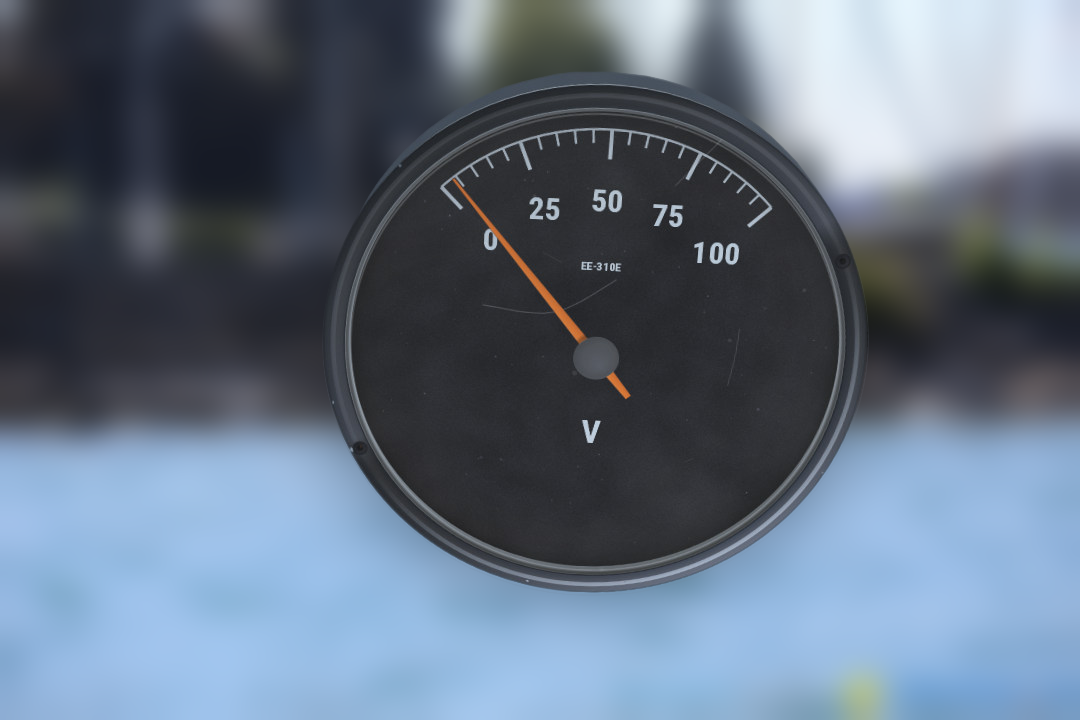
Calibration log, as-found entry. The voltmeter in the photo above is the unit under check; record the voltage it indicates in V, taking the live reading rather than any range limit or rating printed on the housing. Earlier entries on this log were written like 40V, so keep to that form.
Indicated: 5V
